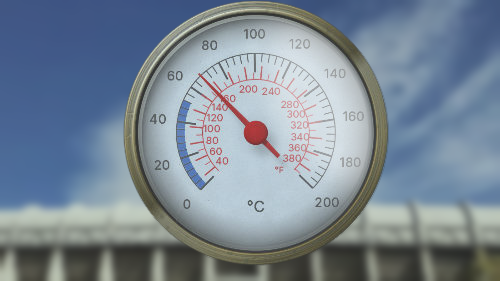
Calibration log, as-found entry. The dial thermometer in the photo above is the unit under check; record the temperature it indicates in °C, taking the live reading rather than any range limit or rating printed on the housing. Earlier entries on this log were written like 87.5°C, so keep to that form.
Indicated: 68°C
